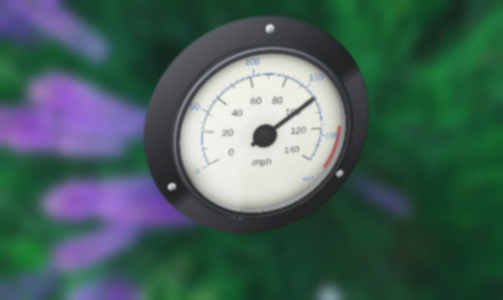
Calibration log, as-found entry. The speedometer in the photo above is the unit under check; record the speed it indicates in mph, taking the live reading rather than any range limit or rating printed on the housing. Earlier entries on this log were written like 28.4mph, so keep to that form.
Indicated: 100mph
